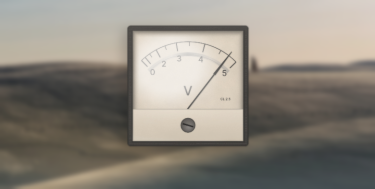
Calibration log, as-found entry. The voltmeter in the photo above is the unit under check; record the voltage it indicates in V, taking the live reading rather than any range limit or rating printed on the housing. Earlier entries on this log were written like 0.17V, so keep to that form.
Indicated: 4.75V
